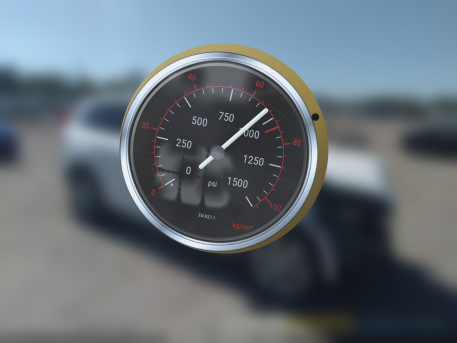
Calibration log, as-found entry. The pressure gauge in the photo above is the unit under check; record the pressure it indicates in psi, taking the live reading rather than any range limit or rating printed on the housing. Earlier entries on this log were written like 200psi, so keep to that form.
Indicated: 950psi
